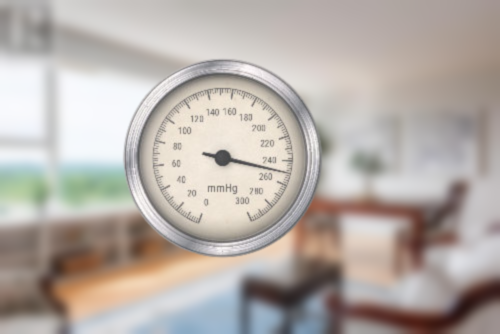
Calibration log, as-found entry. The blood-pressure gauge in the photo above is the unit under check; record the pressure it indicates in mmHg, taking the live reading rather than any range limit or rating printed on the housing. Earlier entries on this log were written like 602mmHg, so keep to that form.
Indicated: 250mmHg
